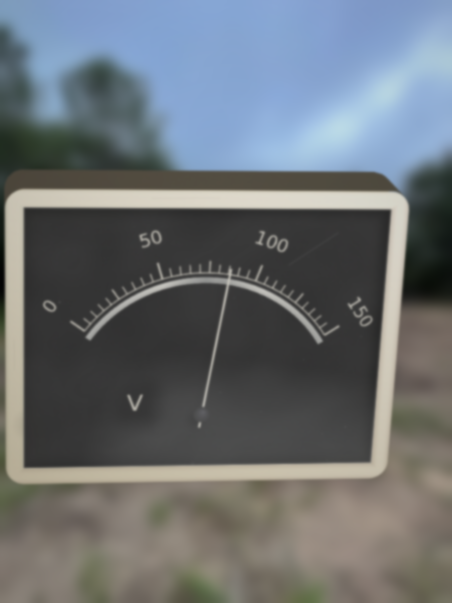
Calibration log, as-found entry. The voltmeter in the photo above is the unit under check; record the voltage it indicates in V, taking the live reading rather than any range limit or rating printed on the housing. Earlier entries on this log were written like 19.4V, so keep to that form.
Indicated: 85V
